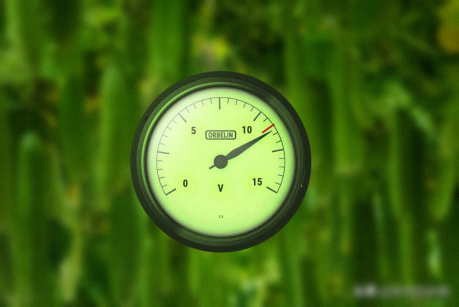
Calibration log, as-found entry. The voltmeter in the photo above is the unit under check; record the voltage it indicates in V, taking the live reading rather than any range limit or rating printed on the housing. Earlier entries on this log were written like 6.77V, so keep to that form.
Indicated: 11.25V
